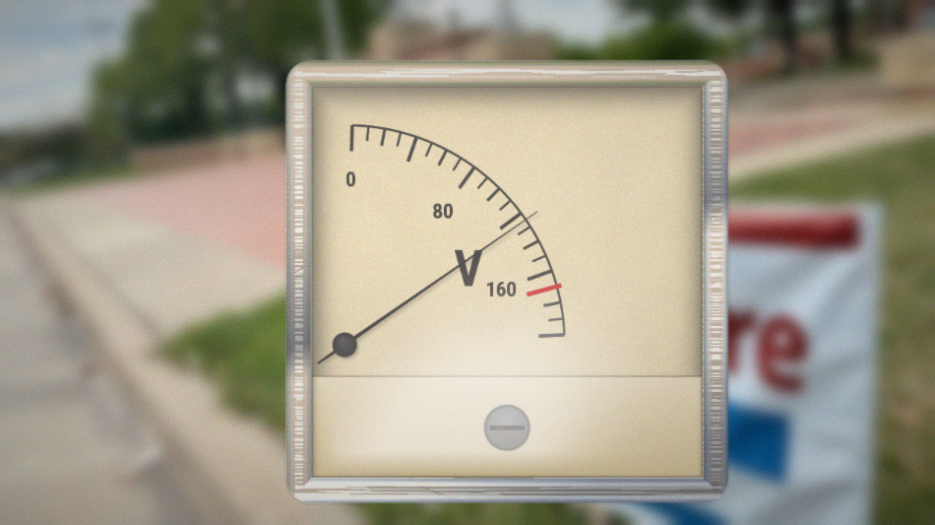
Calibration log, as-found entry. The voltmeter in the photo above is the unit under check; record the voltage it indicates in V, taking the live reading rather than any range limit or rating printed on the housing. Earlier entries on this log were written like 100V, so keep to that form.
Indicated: 125V
